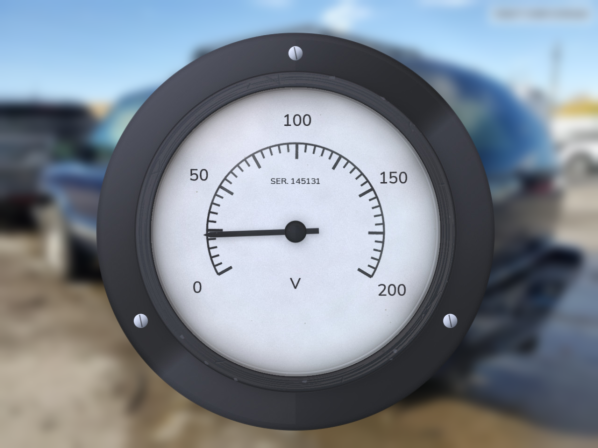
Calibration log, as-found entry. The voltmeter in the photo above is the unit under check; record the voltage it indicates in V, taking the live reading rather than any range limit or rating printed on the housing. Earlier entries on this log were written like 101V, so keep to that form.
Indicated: 22.5V
